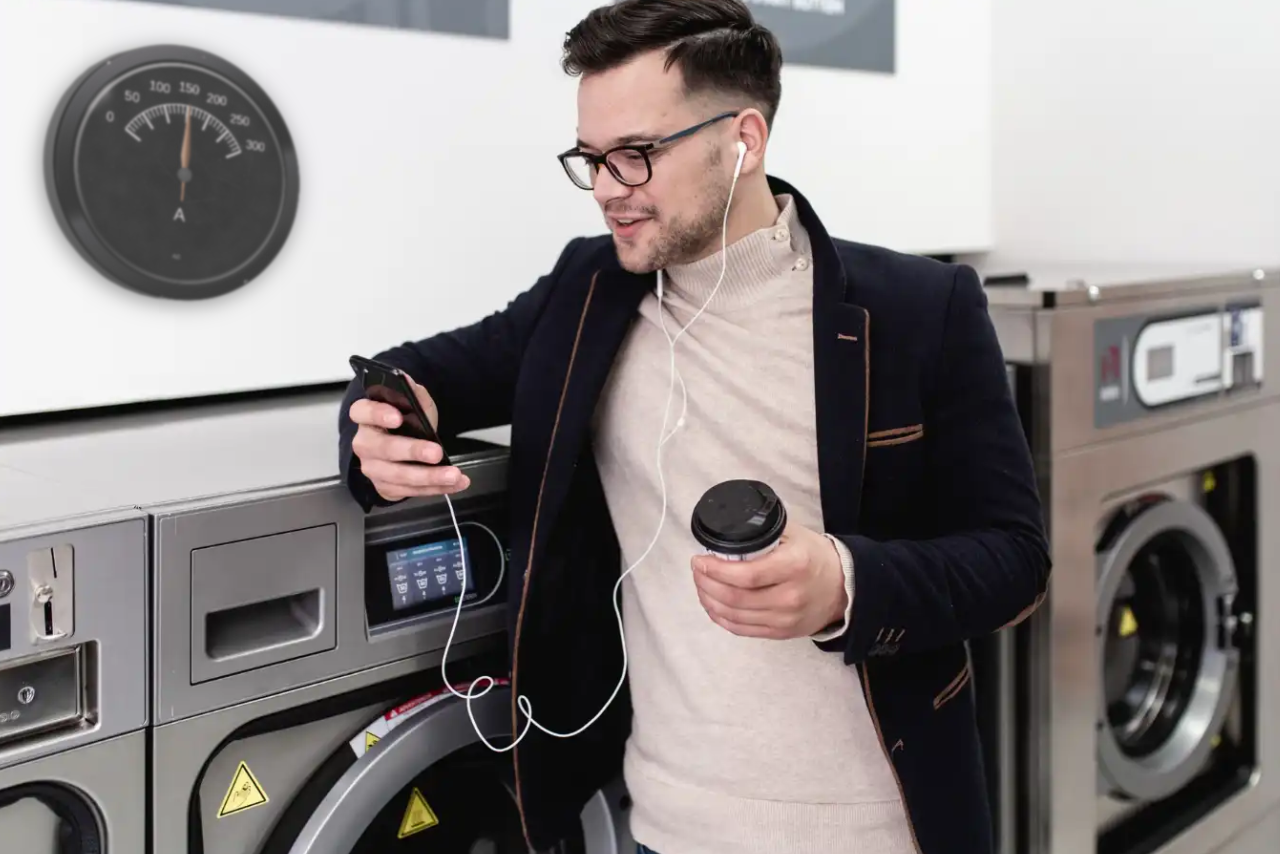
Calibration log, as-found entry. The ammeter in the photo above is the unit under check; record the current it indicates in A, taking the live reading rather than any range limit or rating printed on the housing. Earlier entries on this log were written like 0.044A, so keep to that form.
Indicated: 150A
